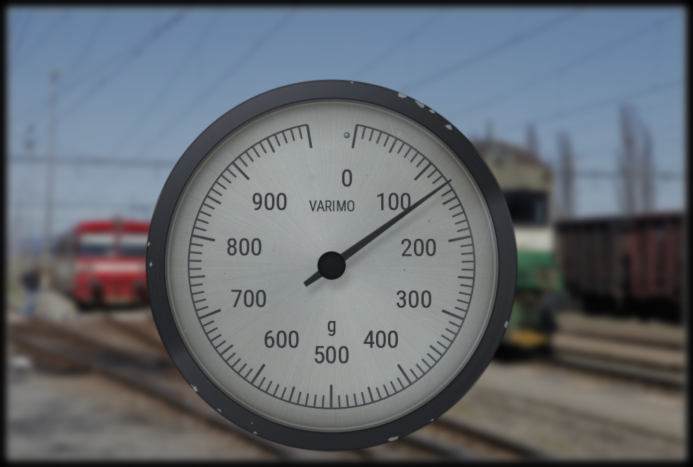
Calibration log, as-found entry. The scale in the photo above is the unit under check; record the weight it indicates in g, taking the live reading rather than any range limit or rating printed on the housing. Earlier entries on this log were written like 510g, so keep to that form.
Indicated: 130g
